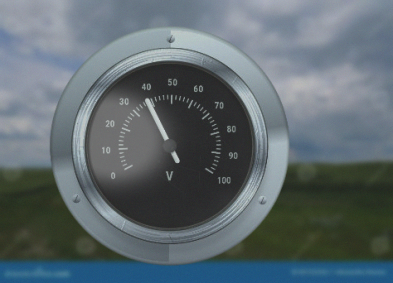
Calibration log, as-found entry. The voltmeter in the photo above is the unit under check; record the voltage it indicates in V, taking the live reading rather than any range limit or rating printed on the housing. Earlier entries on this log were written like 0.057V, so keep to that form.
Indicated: 38V
